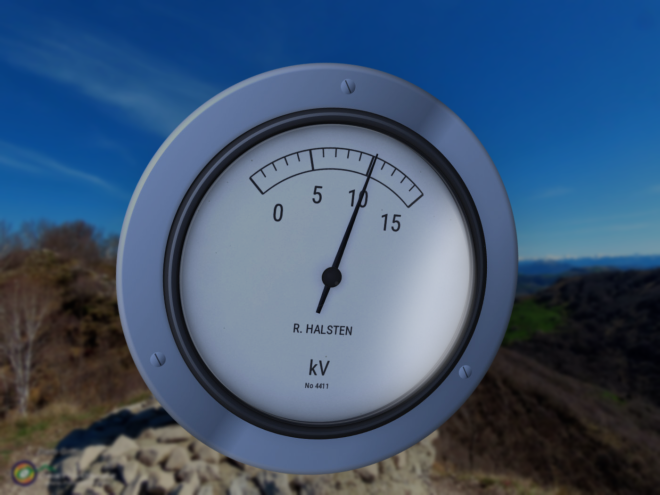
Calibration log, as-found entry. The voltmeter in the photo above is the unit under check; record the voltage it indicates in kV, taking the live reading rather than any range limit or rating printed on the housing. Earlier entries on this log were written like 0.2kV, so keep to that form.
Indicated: 10kV
